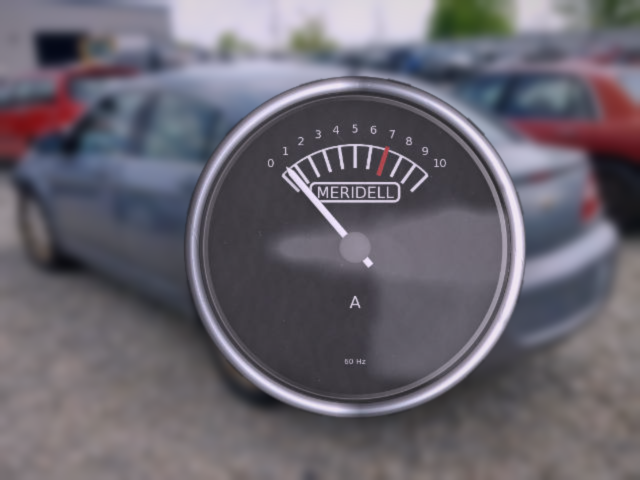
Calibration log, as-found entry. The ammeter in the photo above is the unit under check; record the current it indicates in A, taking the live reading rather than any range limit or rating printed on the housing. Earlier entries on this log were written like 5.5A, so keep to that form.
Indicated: 0.5A
